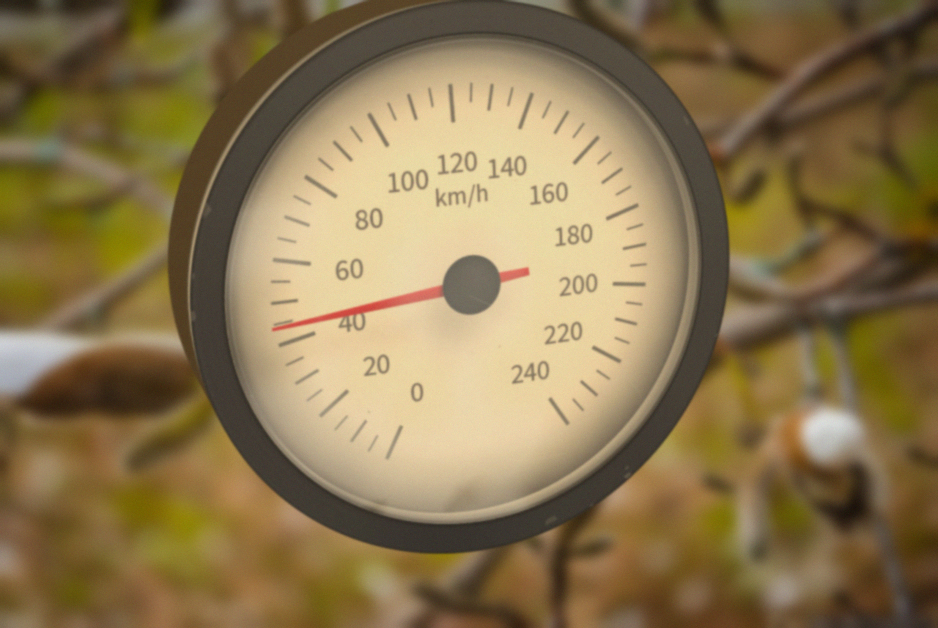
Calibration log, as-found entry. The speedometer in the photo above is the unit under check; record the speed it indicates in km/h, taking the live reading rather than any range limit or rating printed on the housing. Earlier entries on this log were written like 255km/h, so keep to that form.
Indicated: 45km/h
